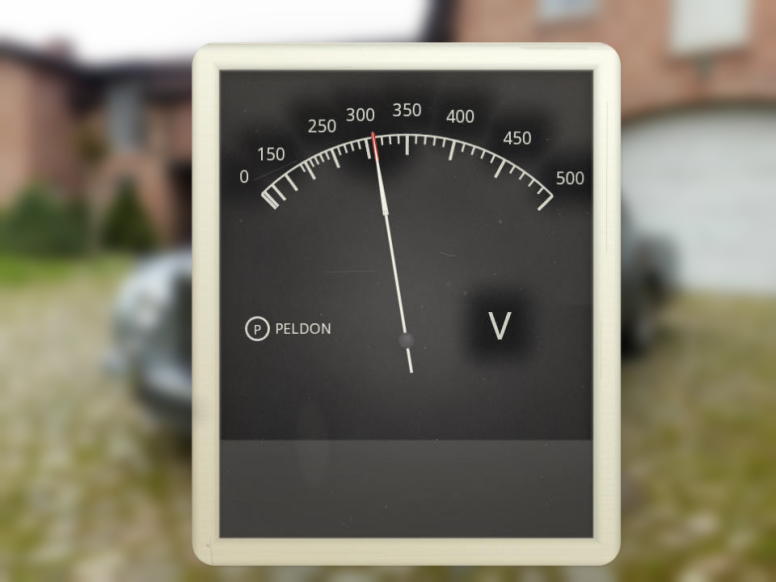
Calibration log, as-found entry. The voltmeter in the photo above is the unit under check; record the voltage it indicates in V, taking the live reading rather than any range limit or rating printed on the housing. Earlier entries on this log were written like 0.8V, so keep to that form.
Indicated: 310V
